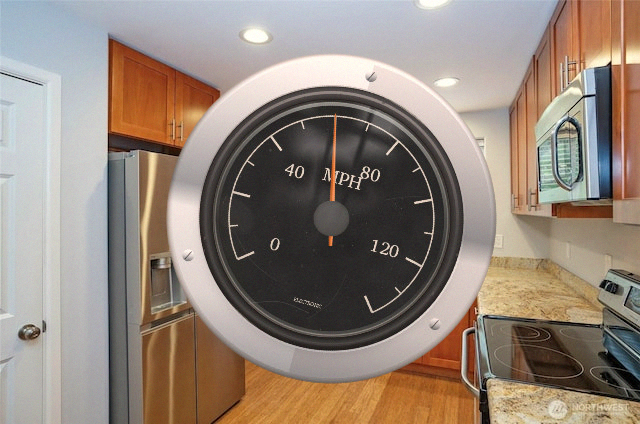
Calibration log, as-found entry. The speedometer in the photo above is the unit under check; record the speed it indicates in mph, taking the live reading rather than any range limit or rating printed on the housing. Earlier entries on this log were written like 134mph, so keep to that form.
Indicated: 60mph
